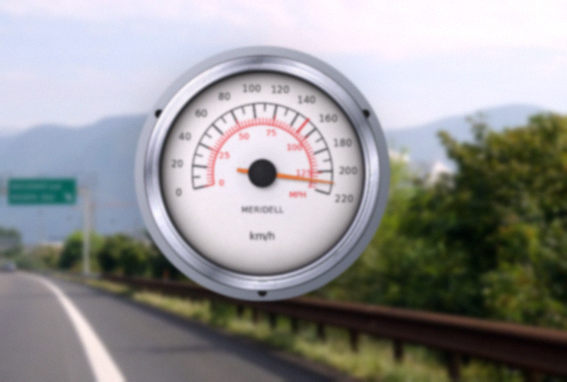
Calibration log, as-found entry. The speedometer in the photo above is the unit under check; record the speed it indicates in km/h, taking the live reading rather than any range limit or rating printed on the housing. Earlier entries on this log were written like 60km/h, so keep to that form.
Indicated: 210km/h
